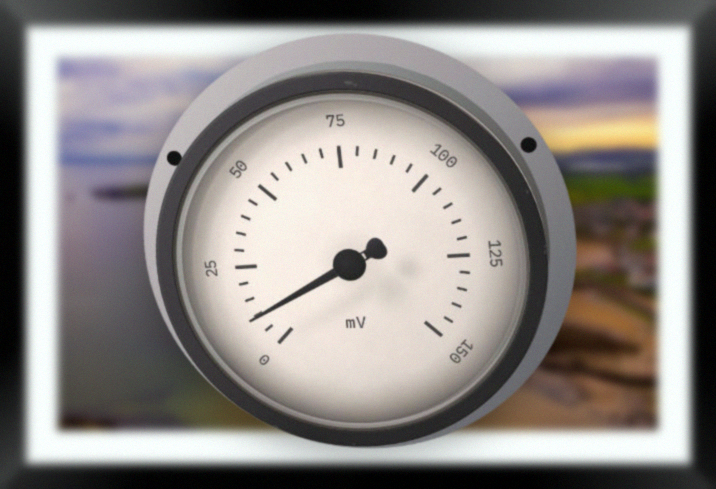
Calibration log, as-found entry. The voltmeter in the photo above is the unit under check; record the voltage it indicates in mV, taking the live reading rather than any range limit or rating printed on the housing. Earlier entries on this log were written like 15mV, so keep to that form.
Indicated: 10mV
